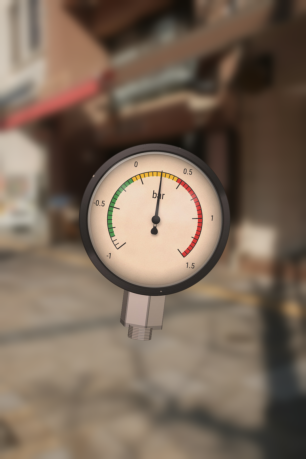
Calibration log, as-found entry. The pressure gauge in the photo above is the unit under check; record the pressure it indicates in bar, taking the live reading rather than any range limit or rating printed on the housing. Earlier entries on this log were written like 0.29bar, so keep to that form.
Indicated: 0.25bar
